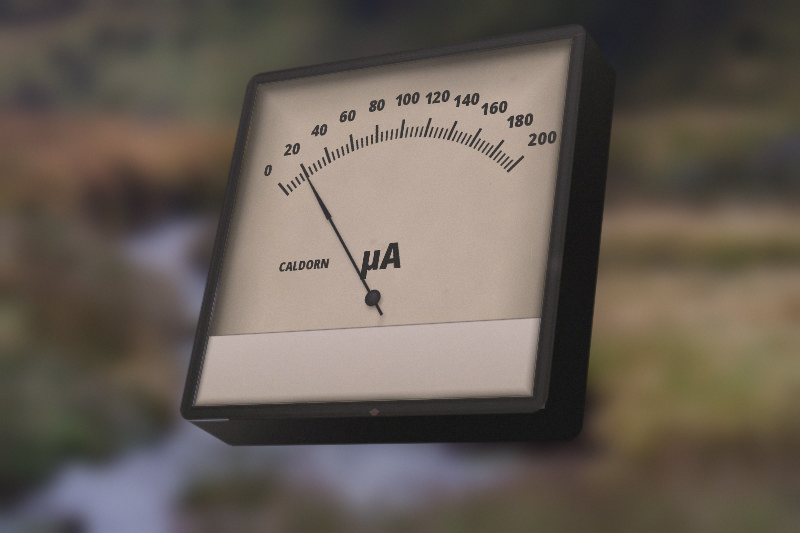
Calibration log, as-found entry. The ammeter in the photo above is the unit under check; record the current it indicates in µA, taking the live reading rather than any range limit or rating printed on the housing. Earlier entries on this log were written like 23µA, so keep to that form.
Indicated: 20µA
